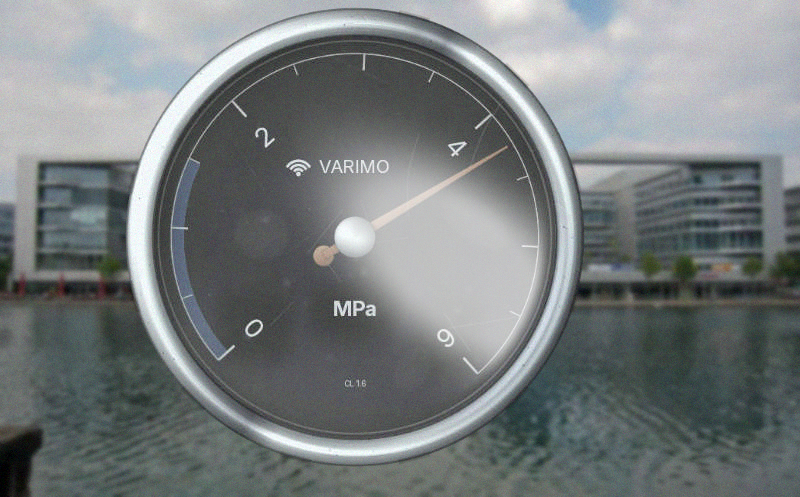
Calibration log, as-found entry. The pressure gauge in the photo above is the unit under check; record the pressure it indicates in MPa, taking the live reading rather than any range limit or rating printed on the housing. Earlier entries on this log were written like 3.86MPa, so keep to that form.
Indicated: 4.25MPa
